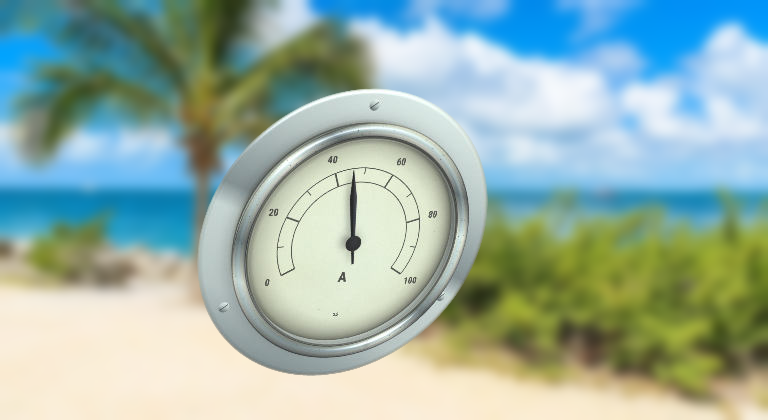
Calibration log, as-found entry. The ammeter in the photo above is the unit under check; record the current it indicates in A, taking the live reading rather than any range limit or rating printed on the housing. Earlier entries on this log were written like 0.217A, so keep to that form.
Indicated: 45A
